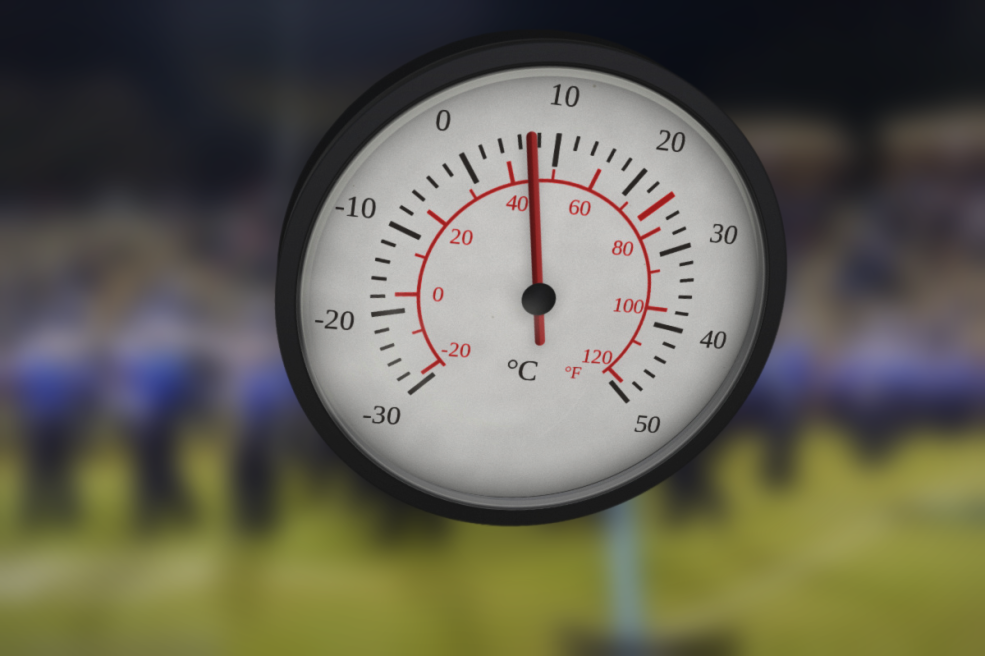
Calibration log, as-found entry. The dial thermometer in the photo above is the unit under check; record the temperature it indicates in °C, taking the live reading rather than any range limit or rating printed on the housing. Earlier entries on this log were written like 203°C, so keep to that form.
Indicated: 7°C
